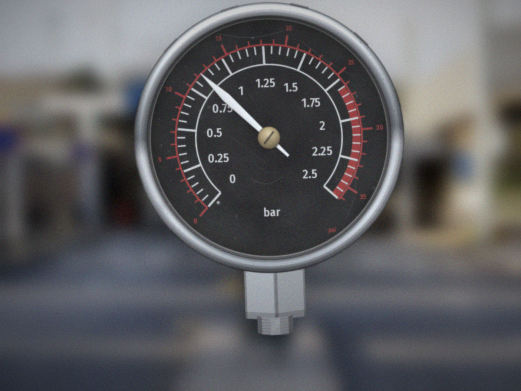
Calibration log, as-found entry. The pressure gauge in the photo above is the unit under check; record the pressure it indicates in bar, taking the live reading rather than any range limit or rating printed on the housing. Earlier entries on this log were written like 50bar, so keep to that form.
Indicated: 0.85bar
